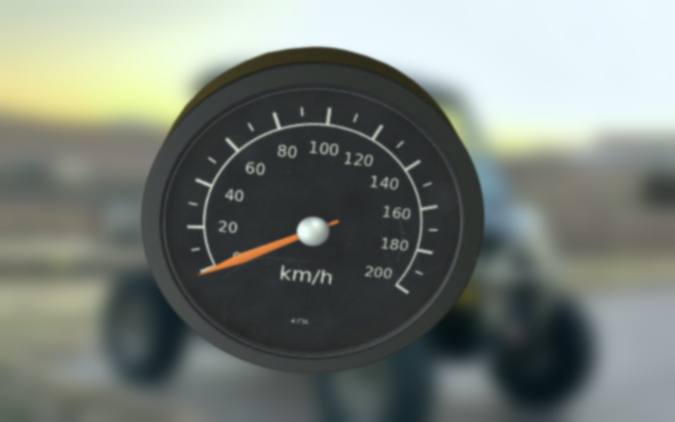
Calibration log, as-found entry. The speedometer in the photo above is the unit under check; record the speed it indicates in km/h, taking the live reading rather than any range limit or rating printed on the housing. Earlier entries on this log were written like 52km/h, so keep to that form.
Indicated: 0km/h
